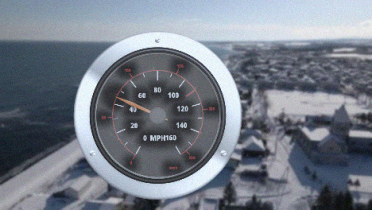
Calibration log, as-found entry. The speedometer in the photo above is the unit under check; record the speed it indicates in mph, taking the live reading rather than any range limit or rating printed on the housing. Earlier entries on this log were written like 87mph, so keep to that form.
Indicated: 45mph
